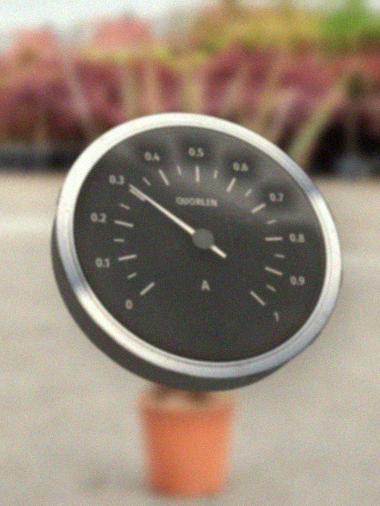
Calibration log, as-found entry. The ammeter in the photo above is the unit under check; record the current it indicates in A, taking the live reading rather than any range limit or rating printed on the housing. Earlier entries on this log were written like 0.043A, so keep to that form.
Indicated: 0.3A
